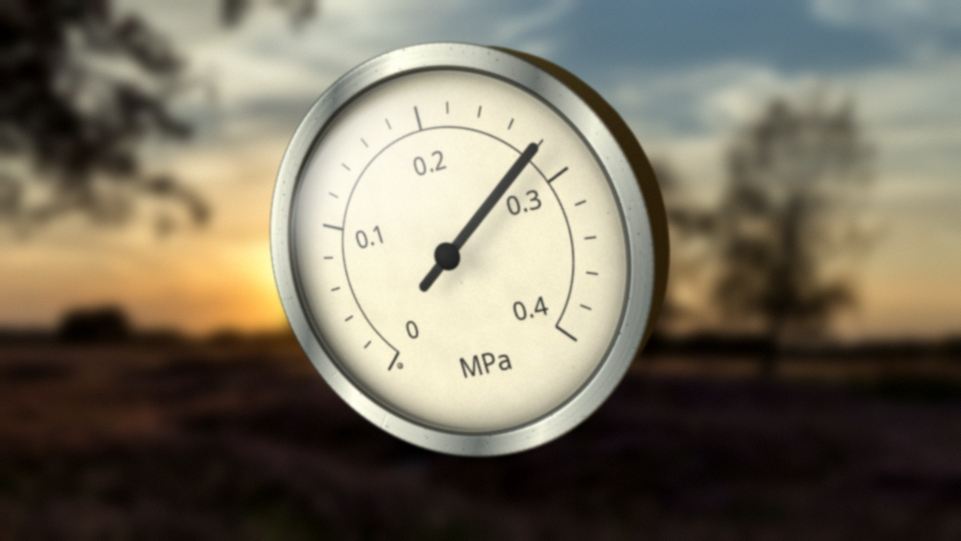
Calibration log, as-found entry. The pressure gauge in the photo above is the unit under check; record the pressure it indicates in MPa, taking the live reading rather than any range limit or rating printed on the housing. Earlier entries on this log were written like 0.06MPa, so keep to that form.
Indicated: 0.28MPa
